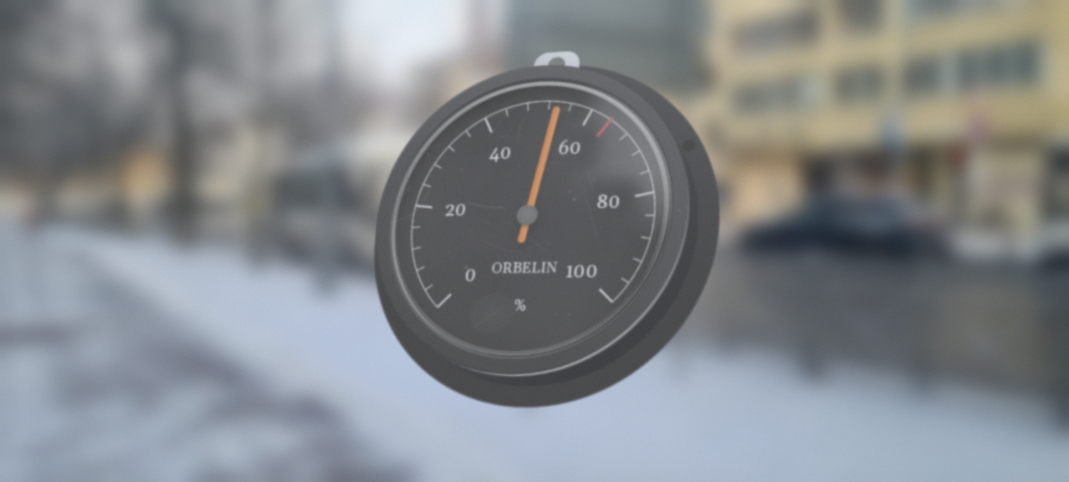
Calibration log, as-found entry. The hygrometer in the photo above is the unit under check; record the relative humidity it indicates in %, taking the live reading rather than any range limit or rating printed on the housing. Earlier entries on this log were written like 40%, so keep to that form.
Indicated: 54%
